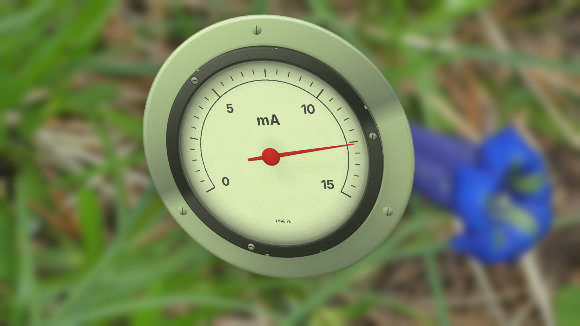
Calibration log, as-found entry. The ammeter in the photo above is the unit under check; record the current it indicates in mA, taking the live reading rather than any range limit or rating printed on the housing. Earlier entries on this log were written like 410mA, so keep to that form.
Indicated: 12.5mA
